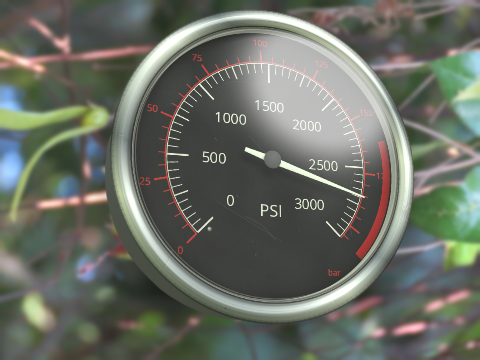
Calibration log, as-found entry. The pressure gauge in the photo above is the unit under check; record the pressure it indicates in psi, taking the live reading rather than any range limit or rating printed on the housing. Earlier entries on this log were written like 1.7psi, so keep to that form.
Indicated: 2700psi
